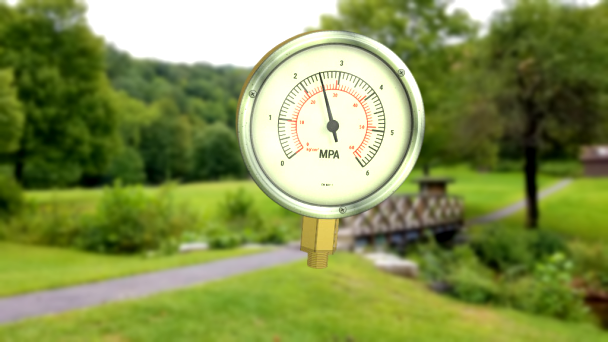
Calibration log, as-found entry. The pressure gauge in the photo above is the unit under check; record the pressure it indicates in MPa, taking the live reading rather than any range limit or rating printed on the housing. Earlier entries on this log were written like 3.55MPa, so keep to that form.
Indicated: 2.5MPa
